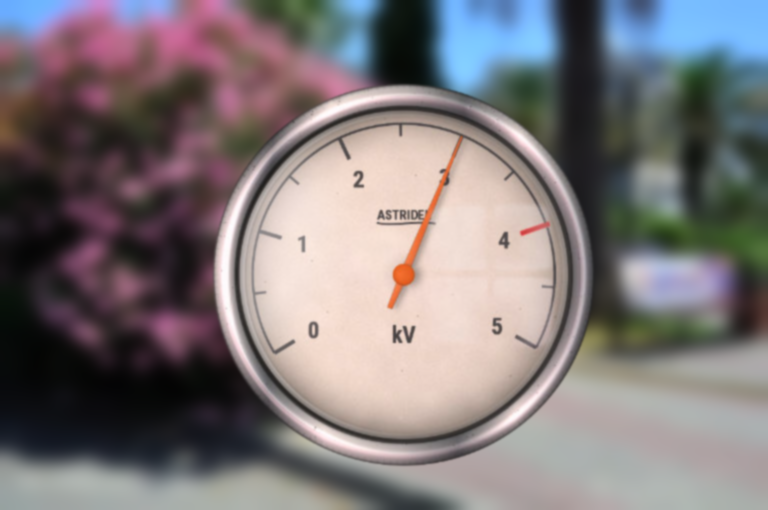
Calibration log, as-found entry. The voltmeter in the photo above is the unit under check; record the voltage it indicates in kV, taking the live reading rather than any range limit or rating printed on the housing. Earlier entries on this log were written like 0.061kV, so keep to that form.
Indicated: 3kV
